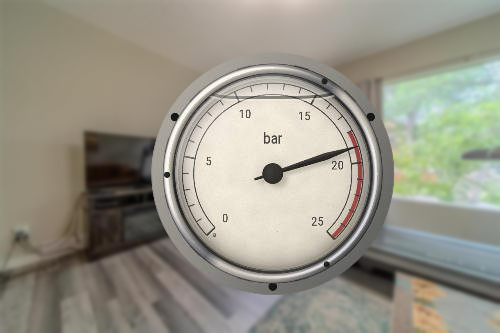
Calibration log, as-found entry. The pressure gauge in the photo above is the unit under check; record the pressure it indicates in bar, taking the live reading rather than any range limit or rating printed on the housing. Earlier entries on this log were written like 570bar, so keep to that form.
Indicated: 19bar
